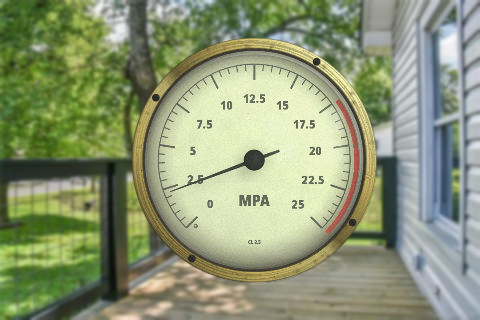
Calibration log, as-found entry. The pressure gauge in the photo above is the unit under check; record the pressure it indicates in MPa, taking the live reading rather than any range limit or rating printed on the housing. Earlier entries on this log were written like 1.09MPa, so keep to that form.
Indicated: 2.25MPa
